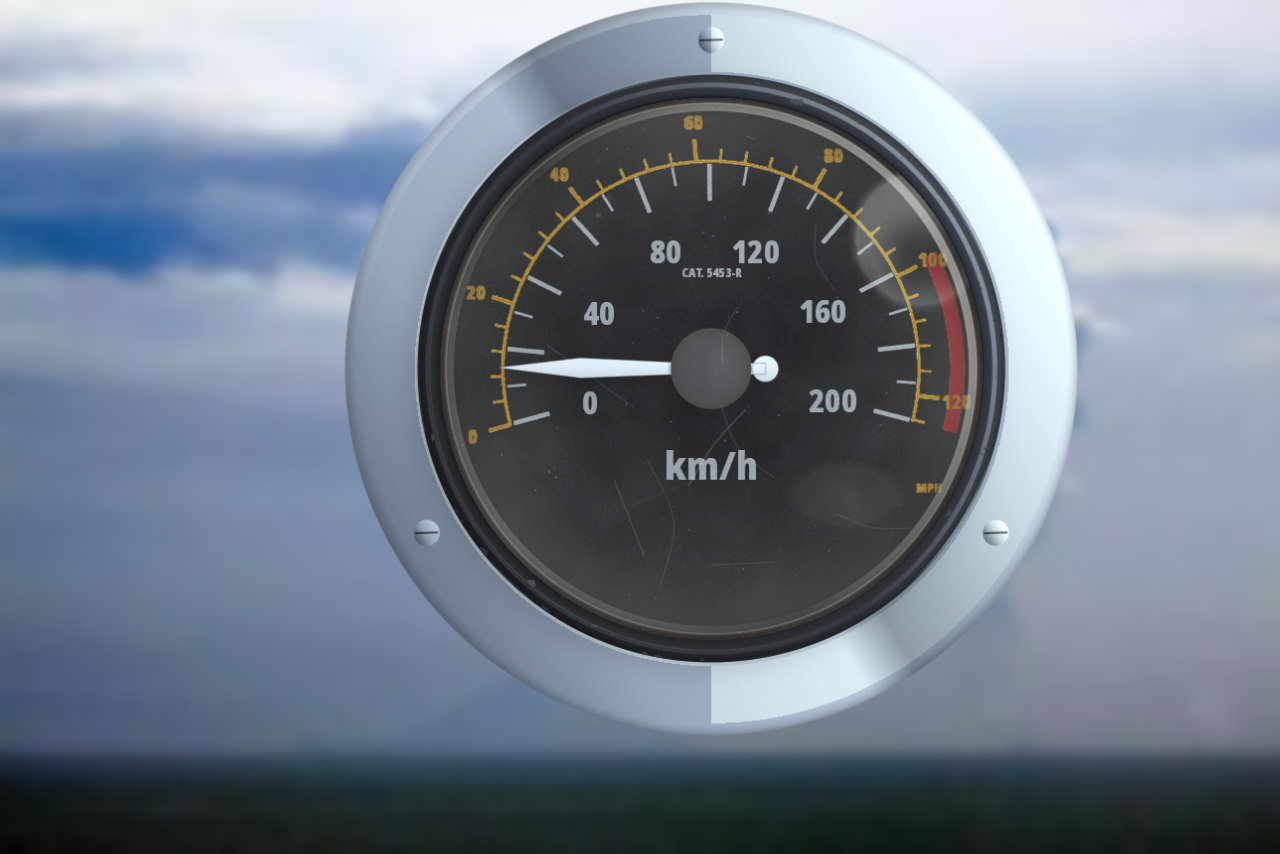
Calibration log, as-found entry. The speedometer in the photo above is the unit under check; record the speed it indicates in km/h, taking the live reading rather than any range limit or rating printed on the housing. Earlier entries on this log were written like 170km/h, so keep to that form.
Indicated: 15km/h
